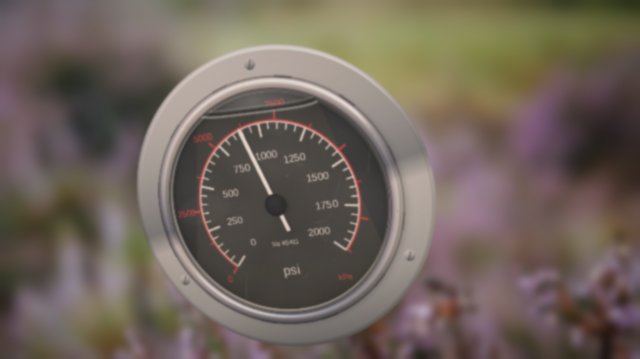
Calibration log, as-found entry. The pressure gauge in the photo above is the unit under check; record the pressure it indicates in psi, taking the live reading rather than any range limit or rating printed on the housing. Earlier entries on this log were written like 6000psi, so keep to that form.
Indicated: 900psi
